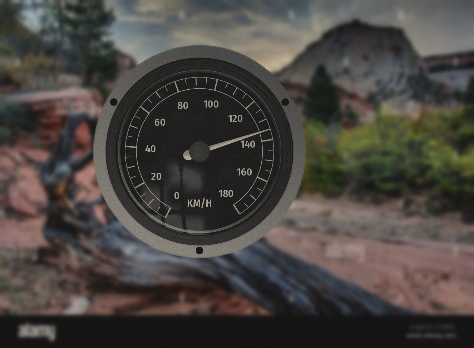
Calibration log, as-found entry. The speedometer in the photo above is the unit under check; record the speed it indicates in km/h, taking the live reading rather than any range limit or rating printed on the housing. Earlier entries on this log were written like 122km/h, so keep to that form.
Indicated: 135km/h
